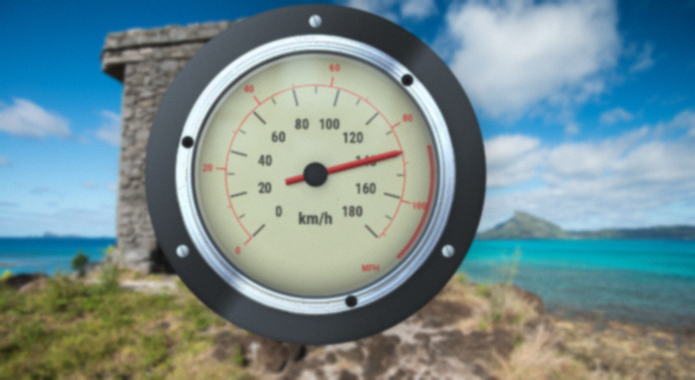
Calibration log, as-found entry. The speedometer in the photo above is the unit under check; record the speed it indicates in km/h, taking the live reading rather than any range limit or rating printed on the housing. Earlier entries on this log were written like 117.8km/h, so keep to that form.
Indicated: 140km/h
